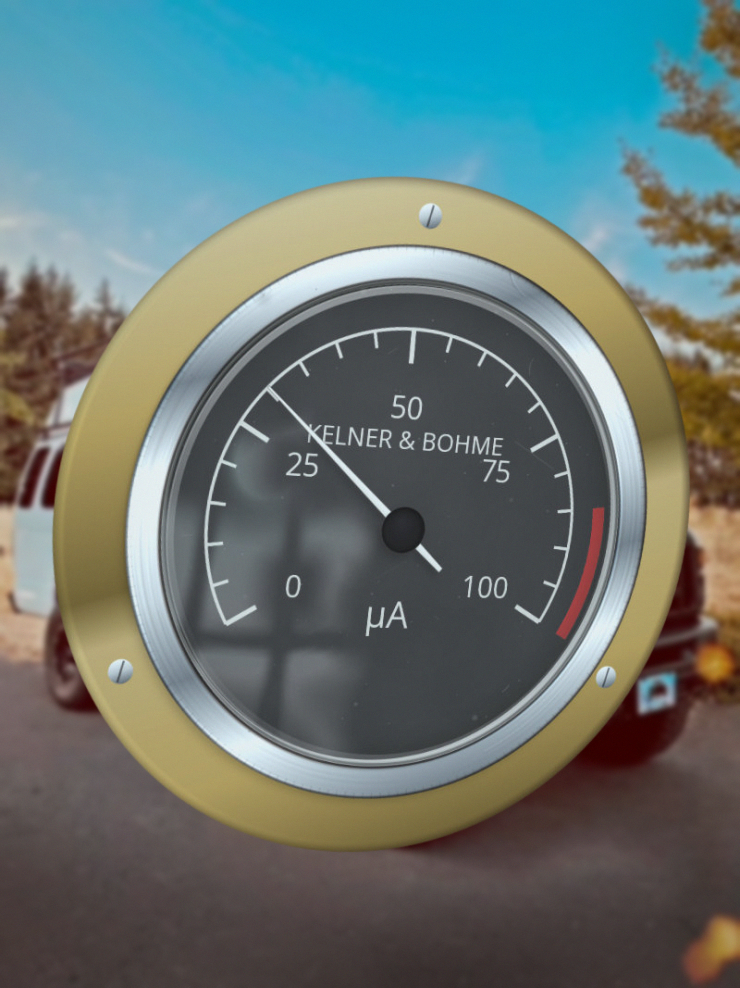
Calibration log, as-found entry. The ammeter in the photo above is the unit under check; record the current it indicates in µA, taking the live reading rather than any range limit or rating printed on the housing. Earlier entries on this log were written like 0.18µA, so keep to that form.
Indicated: 30µA
